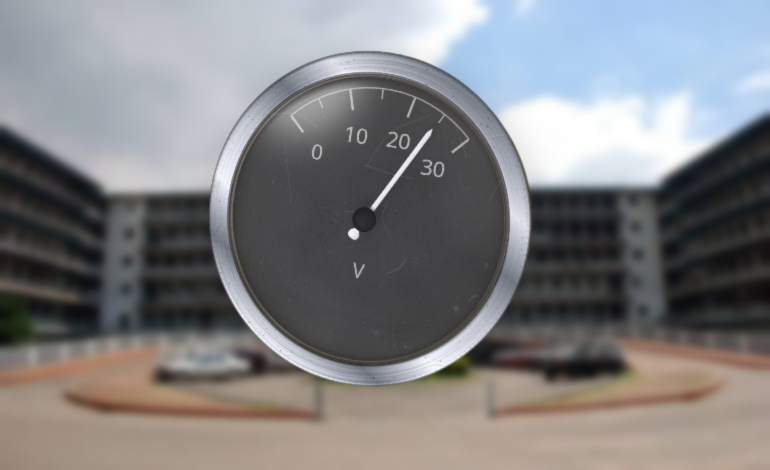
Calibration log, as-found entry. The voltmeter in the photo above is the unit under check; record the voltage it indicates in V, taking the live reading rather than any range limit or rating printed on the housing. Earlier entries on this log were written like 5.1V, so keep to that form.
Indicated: 25V
